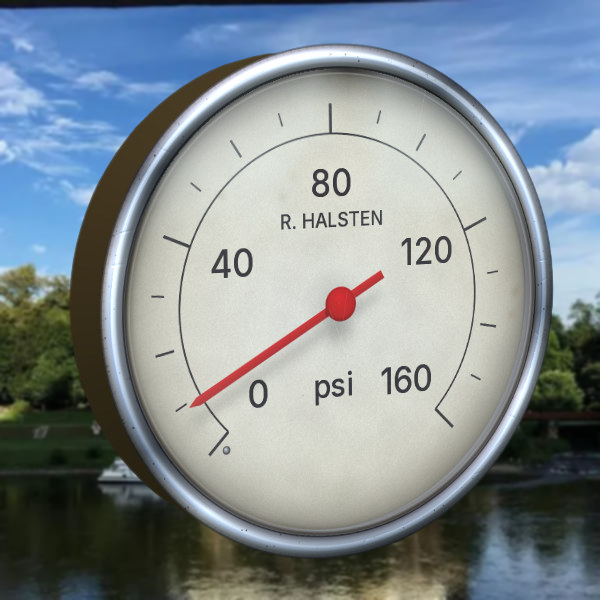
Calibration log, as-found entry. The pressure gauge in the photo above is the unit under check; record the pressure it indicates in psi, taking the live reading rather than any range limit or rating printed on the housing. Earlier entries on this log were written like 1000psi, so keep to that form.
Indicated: 10psi
